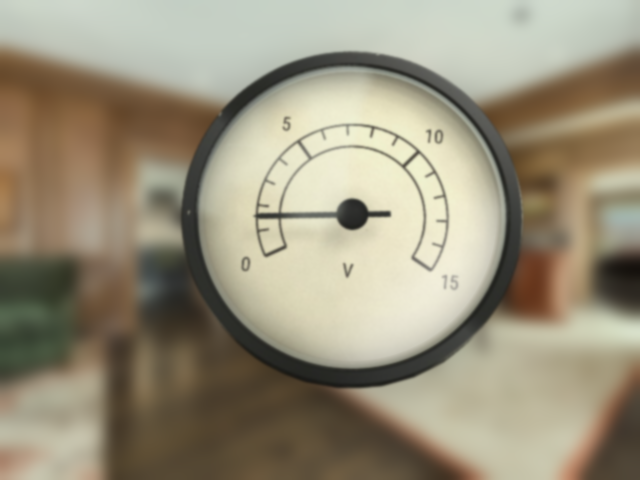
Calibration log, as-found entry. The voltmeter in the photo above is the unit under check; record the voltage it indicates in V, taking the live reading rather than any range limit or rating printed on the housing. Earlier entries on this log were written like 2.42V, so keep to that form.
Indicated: 1.5V
